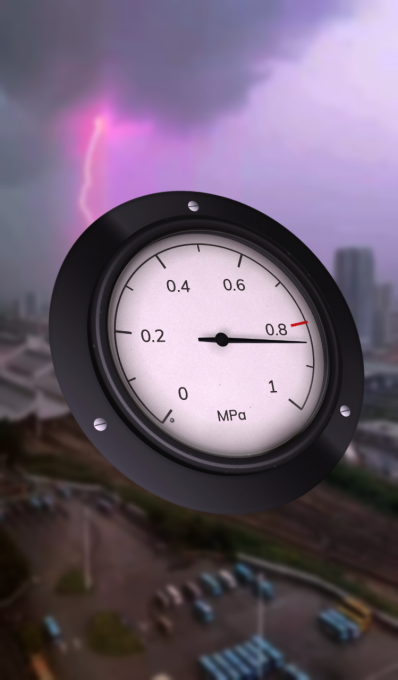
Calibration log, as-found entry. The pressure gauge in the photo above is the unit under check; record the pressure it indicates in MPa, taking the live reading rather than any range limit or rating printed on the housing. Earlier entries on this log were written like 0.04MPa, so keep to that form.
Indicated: 0.85MPa
